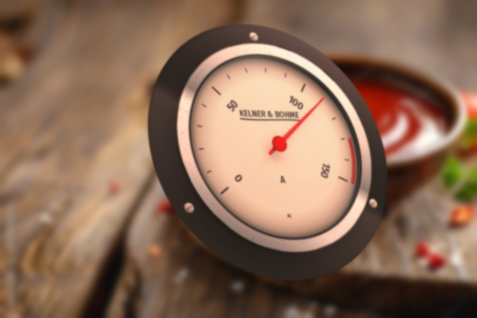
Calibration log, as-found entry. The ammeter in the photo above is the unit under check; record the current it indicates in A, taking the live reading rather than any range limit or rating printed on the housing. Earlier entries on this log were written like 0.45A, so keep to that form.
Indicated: 110A
